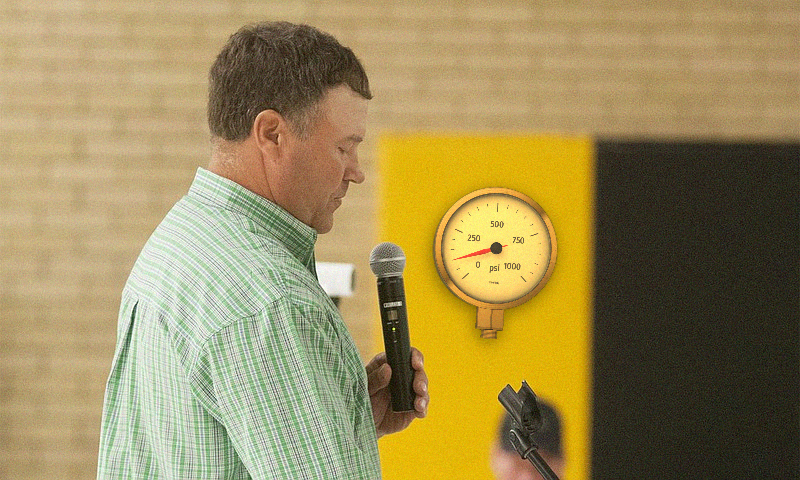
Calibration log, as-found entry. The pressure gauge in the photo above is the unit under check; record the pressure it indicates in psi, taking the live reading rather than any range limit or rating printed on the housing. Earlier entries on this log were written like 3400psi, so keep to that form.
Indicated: 100psi
